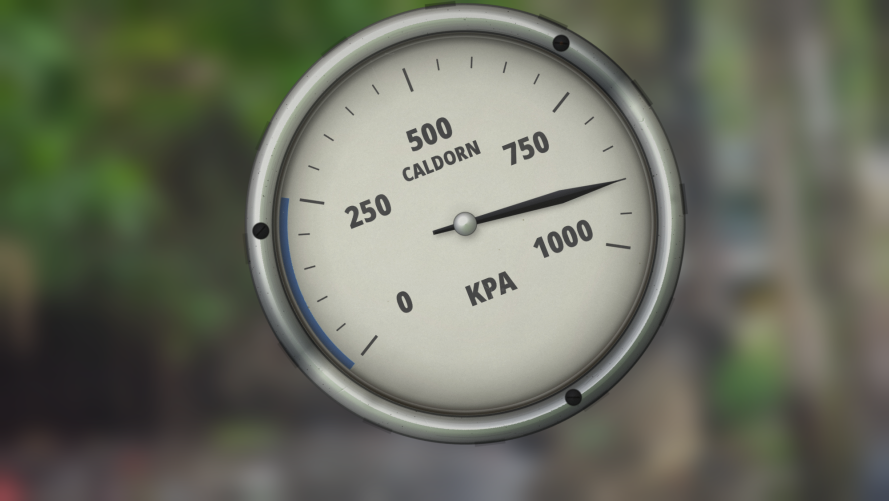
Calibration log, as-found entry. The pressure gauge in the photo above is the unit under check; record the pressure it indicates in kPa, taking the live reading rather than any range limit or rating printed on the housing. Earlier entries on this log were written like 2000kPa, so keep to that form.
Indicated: 900kPa
